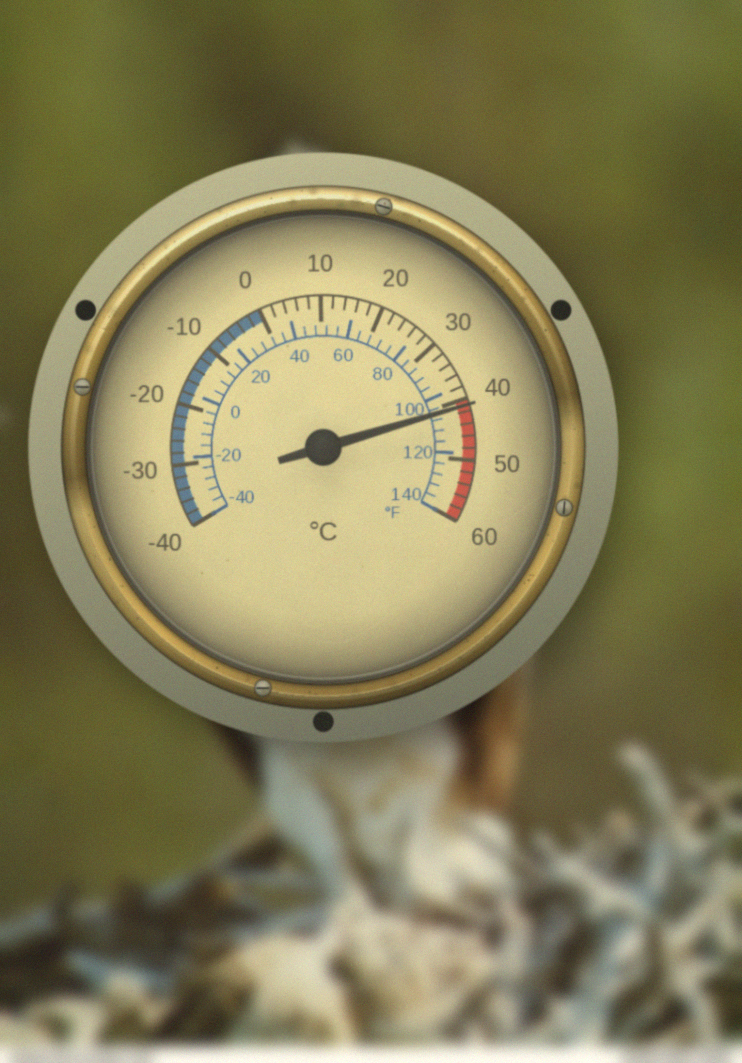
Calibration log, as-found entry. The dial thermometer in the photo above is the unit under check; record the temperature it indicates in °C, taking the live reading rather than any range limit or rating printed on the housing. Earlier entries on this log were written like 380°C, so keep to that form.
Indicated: 41°C
